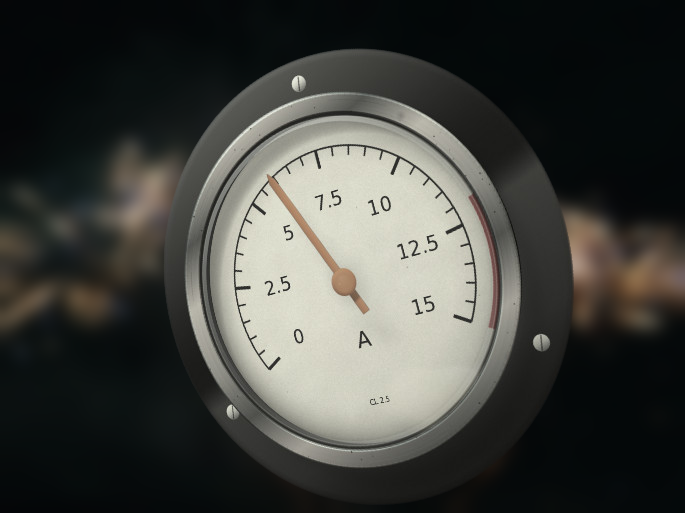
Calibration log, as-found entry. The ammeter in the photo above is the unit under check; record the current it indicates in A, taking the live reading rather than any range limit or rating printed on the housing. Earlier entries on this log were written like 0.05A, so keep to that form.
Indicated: 6A
